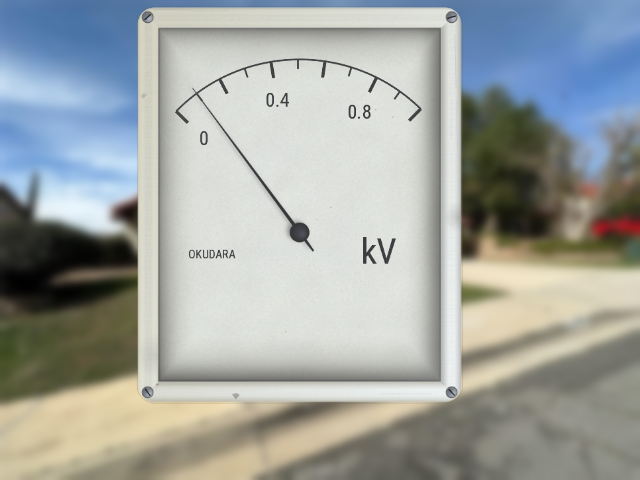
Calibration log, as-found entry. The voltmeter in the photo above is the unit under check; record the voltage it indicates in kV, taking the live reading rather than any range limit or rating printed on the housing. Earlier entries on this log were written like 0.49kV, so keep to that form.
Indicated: 0.1kV
